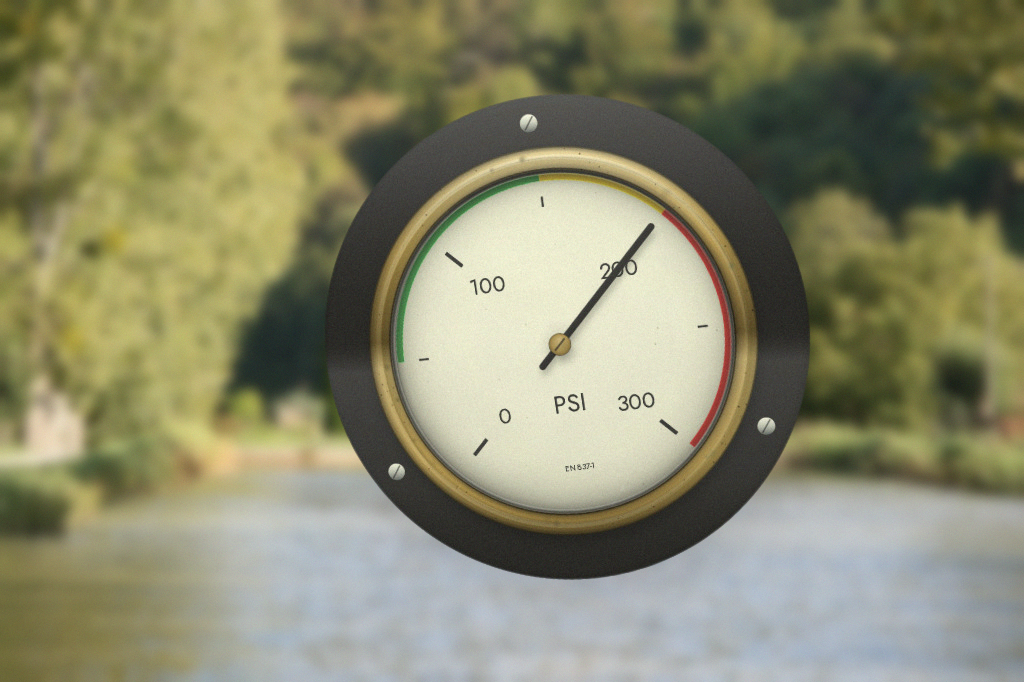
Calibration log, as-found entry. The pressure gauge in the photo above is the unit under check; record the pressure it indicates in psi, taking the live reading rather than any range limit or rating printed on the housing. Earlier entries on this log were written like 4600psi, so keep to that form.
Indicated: 200psi
